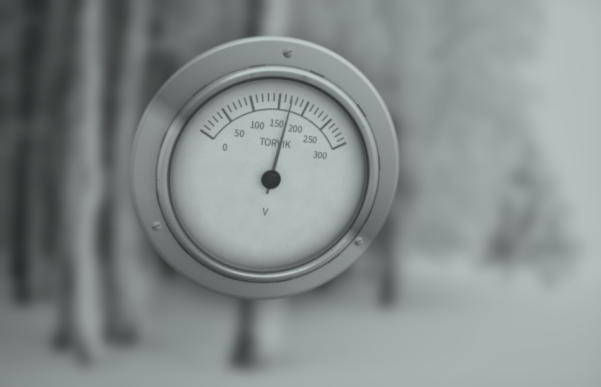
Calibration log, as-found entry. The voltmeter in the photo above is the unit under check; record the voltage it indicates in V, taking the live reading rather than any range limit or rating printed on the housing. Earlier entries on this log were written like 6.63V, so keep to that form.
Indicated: 170V
